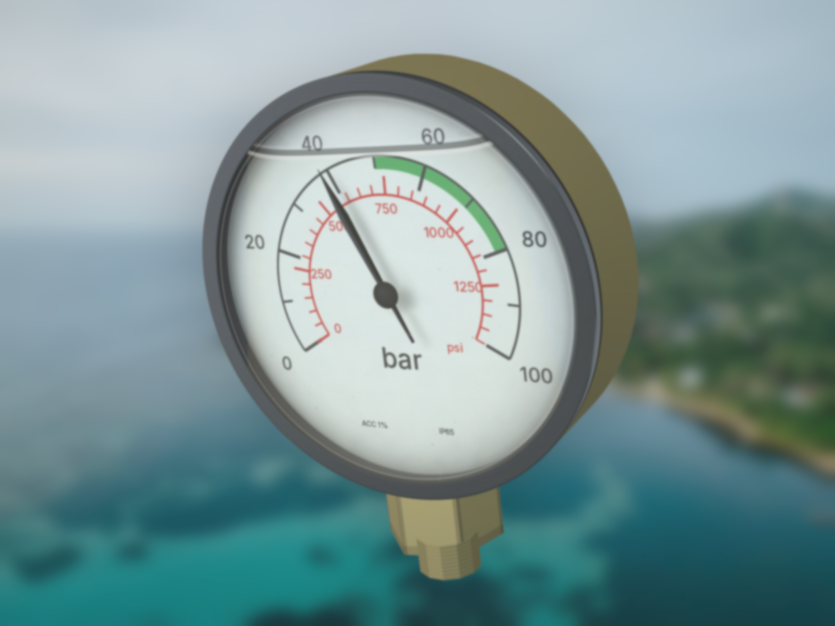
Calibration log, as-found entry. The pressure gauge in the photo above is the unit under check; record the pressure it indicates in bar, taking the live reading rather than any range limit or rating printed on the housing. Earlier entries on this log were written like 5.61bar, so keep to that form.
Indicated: 40bar
